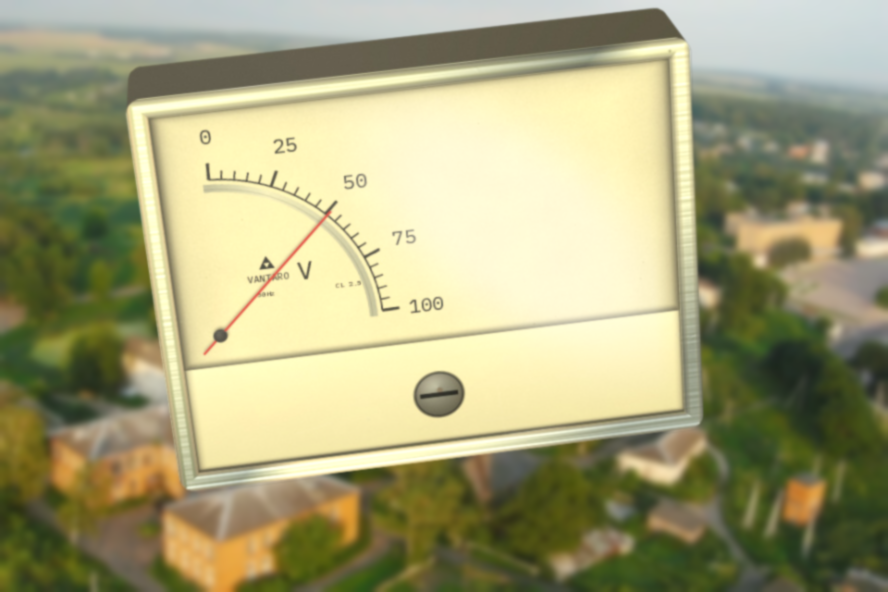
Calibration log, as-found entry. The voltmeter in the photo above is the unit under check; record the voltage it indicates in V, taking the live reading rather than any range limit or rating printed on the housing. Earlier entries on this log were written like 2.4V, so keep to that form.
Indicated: 50V
